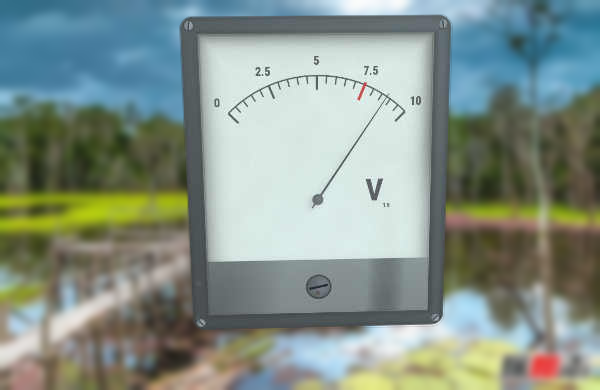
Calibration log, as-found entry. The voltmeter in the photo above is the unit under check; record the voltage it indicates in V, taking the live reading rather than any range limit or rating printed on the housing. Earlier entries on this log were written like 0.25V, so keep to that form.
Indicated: 8.75V
